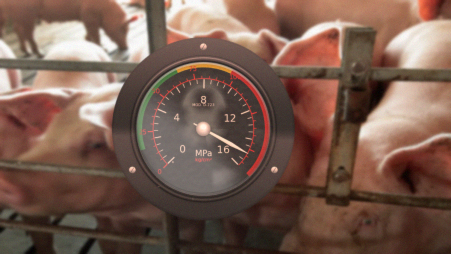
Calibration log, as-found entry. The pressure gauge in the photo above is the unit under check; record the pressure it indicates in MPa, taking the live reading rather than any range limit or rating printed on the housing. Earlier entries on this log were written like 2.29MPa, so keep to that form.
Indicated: 15MPa
